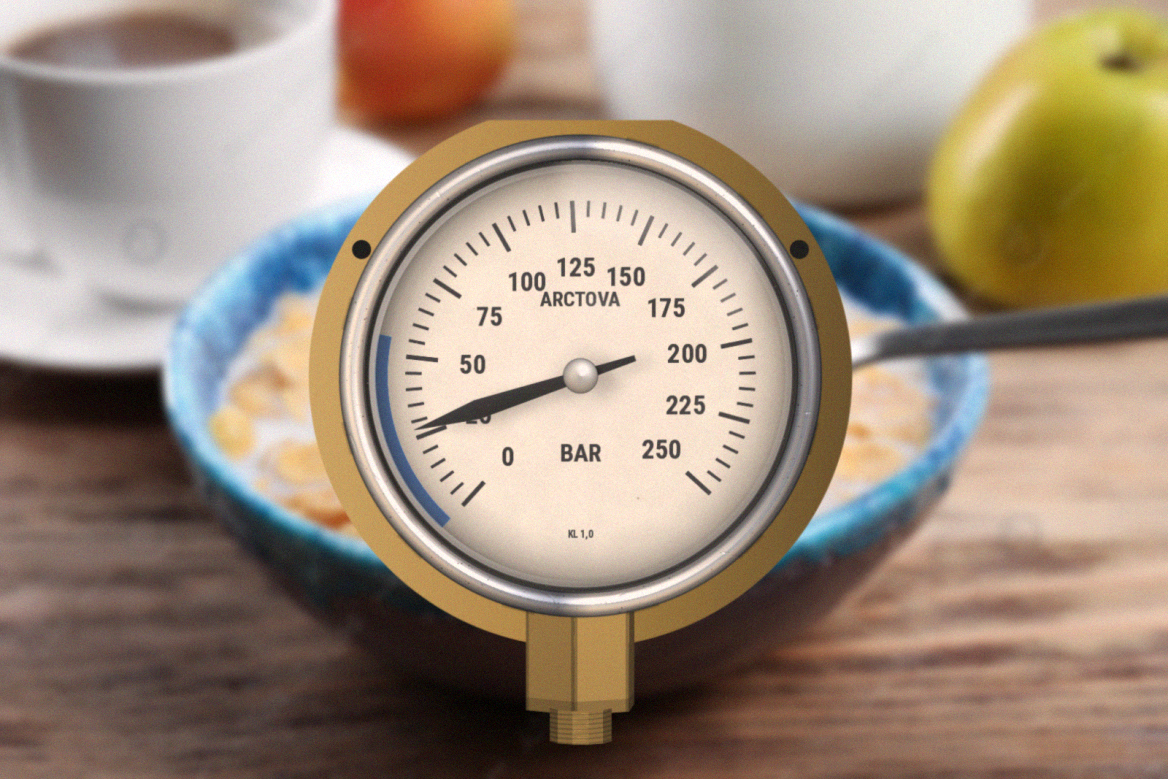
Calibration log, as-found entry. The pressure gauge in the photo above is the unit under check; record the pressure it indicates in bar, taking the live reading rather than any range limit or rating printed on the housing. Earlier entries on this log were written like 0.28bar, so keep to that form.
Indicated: 27.5bar
